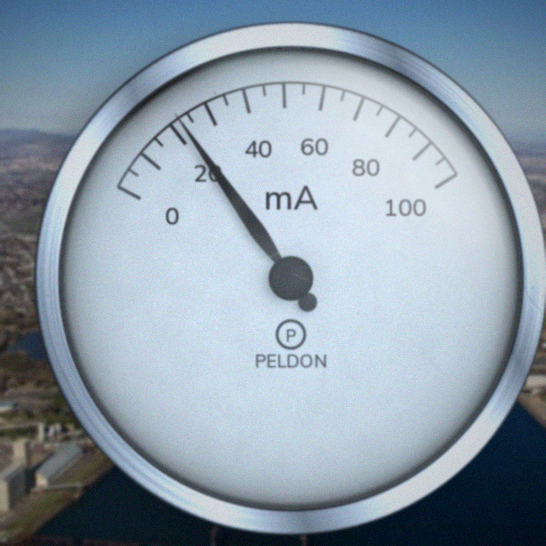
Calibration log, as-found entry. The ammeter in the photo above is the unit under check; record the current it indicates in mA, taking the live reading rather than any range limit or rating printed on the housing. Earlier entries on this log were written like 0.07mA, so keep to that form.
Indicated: 22.5mA
